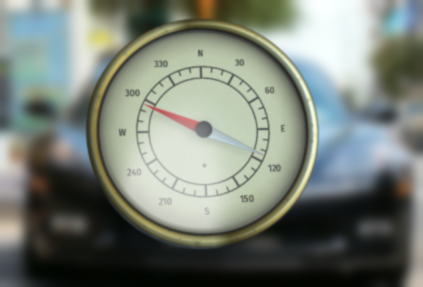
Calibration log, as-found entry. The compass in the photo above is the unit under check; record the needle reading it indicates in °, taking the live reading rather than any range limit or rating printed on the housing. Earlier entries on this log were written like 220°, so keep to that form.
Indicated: 295°
